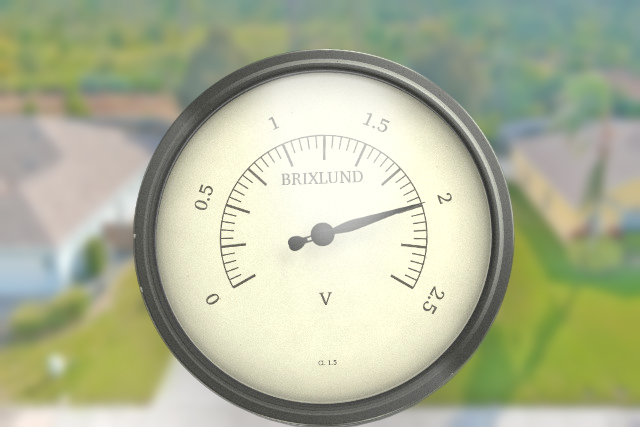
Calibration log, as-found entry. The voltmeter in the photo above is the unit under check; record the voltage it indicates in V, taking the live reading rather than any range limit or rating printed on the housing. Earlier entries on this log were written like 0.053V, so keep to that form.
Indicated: 2V
